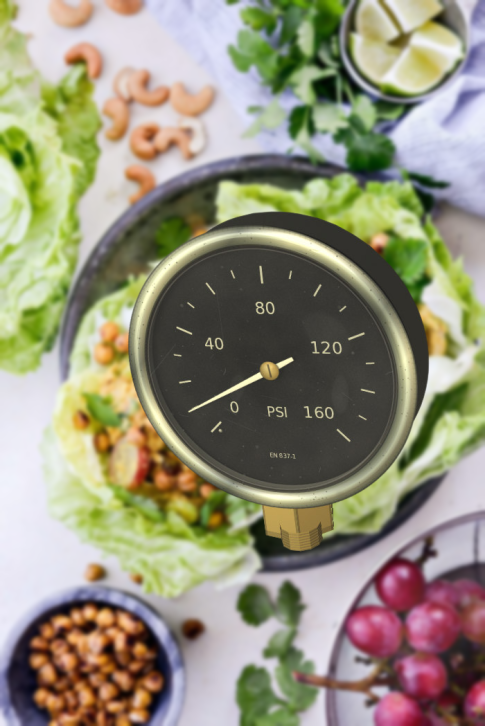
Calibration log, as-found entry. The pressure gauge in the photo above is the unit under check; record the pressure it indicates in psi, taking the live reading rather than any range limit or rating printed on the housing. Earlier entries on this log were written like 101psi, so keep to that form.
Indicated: 10psi
